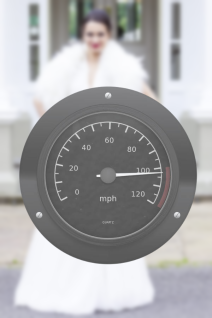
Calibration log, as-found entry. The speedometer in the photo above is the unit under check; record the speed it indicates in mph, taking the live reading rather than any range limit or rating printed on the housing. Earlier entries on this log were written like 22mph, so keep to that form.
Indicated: 102.5mph
